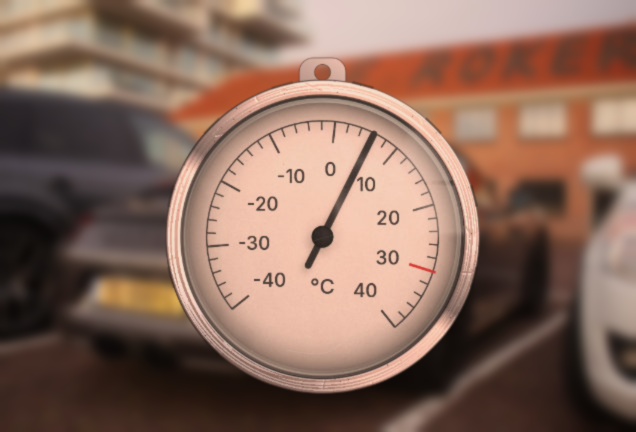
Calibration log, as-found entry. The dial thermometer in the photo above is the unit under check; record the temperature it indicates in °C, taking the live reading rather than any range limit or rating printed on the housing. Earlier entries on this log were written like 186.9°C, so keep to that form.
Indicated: 6°C
